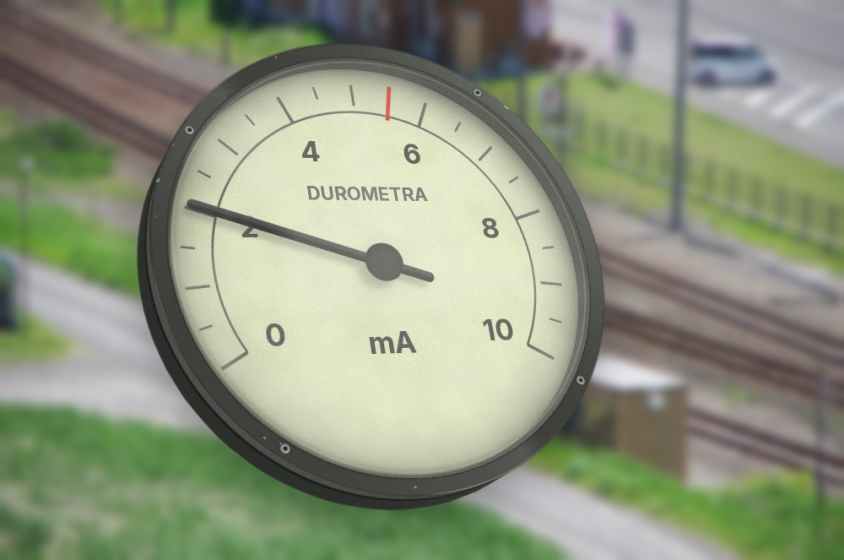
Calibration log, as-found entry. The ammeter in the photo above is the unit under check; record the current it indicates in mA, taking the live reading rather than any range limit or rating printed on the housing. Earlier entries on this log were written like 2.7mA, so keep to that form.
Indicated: 2mA
